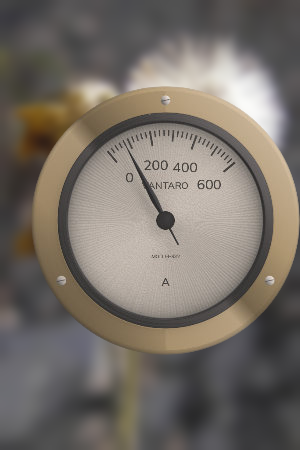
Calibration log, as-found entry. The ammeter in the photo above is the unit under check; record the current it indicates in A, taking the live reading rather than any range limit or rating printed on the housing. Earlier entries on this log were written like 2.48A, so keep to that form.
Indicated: 80A
